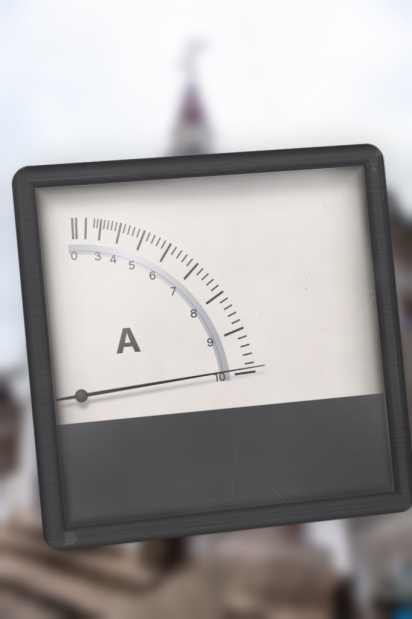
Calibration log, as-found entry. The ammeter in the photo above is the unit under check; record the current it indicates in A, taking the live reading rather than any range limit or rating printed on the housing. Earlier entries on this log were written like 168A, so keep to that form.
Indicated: 9.9A
